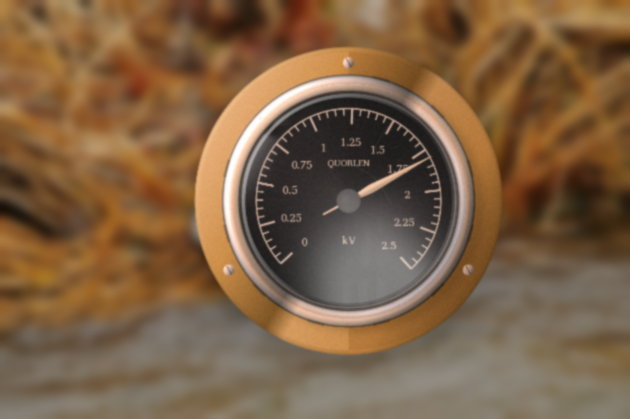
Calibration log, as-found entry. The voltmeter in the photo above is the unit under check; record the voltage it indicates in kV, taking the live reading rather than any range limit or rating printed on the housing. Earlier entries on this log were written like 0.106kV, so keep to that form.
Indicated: 1.8kV
